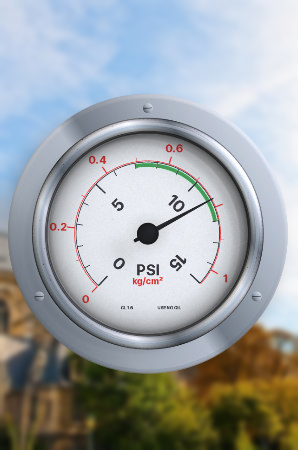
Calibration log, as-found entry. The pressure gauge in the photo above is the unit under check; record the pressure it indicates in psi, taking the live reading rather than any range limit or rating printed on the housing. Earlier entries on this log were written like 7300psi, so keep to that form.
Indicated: 11psi
